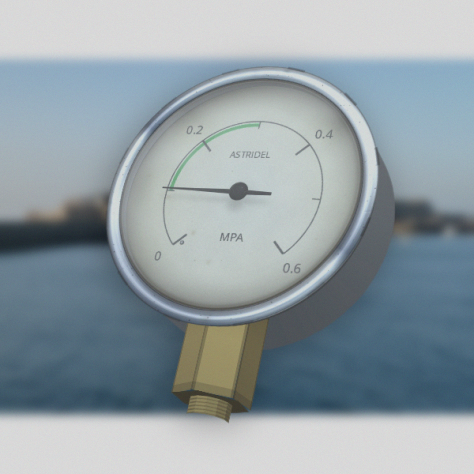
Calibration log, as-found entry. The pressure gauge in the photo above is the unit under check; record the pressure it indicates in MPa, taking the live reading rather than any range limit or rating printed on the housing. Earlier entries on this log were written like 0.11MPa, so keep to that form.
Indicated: 0.1MPa
